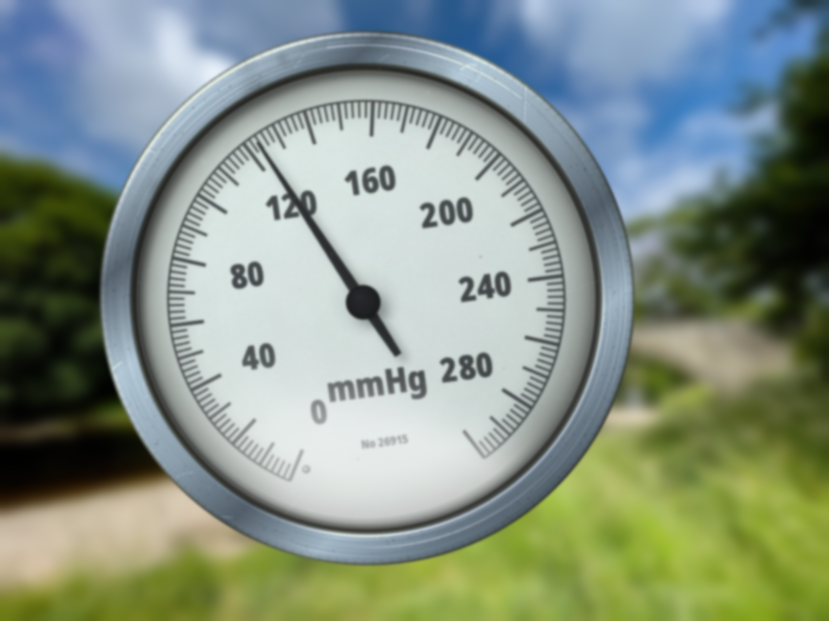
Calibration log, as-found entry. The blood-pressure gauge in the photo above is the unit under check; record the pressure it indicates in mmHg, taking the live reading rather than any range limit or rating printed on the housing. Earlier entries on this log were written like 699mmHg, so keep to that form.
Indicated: 124mmHg
